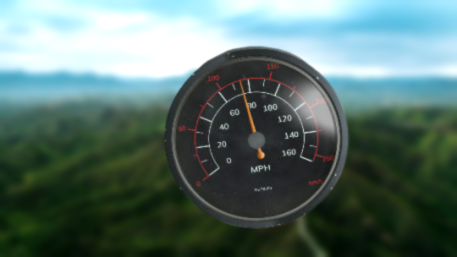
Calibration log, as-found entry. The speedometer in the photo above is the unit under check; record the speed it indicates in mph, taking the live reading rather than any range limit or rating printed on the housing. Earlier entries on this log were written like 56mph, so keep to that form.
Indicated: 75mph
